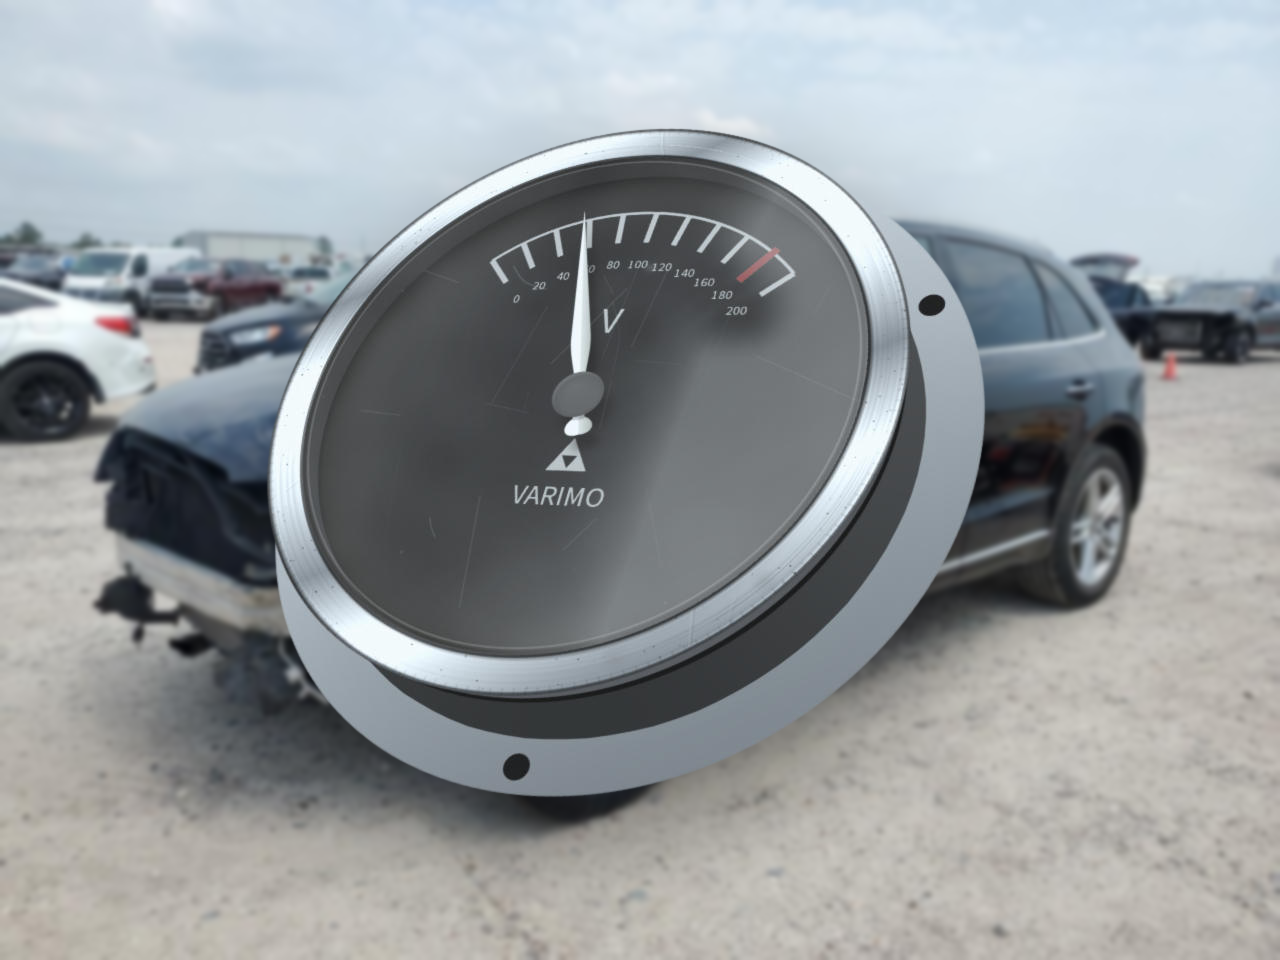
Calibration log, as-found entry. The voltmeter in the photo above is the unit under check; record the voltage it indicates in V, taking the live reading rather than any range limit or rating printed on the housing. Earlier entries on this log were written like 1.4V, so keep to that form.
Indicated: 60V
